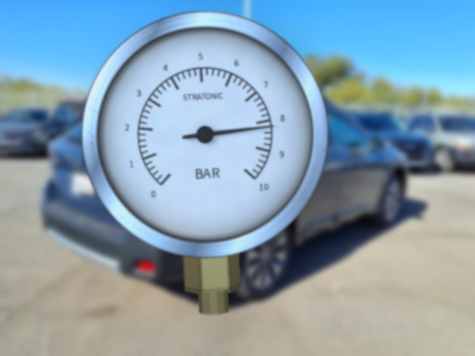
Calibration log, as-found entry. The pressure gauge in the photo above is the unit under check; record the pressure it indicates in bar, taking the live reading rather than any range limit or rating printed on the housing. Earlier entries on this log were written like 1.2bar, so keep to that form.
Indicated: 8.2bar
